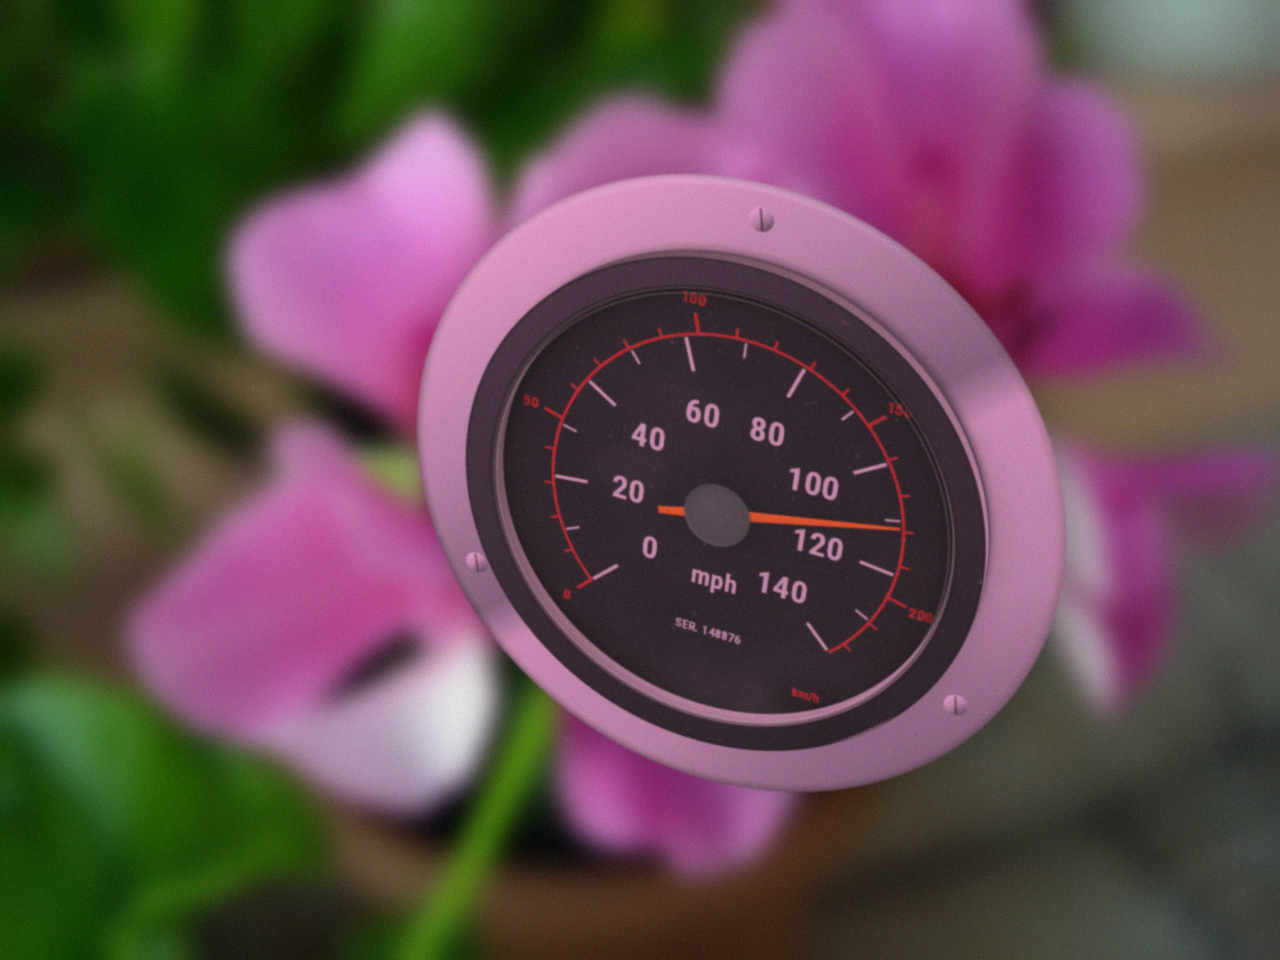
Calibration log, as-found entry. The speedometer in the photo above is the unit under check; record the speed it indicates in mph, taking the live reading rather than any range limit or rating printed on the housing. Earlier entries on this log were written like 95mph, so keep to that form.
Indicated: 110mph
